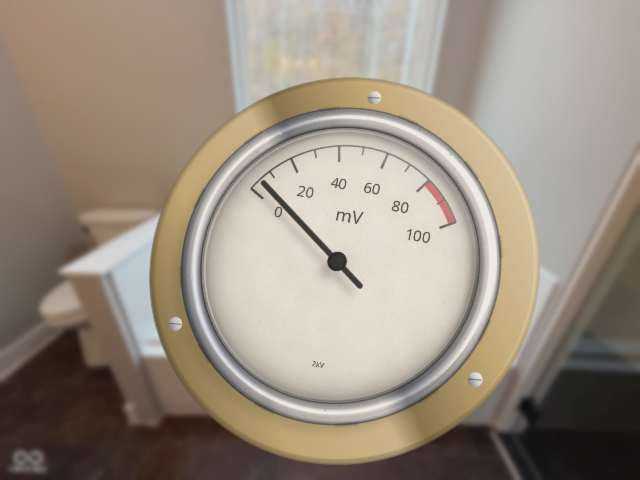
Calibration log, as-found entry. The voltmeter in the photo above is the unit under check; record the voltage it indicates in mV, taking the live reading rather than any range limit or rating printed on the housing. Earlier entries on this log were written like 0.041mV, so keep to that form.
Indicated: 5mV
